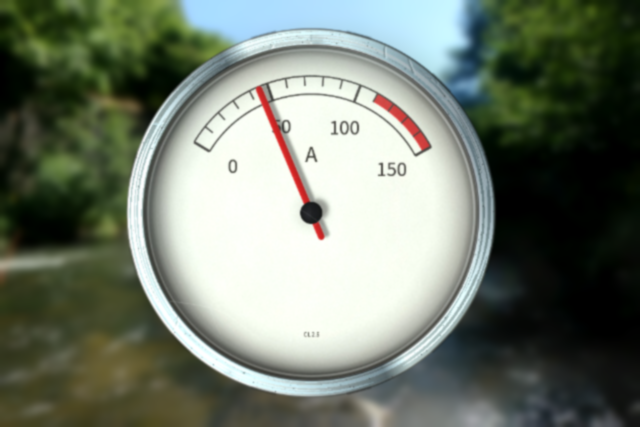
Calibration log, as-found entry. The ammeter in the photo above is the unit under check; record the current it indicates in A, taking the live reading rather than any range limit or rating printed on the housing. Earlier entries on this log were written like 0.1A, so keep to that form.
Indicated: 45A
